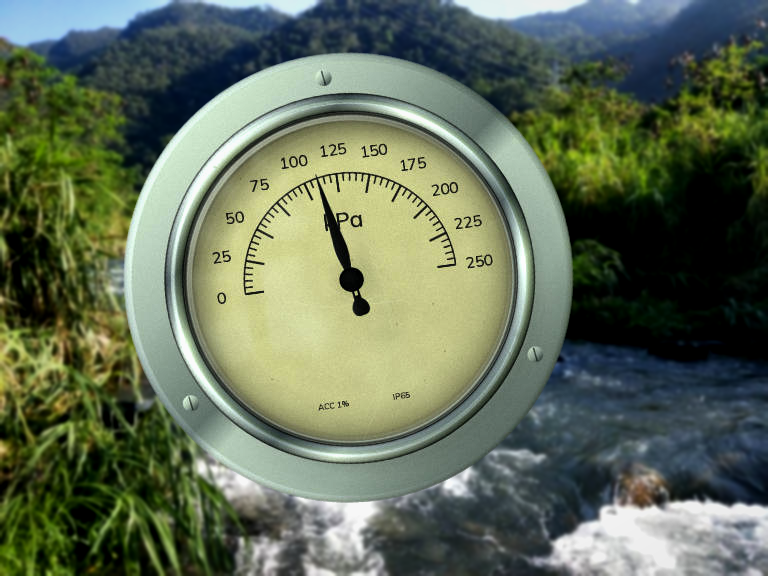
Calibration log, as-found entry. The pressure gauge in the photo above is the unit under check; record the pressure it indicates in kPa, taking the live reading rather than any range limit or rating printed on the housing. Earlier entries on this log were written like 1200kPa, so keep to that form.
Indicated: 110kPa
